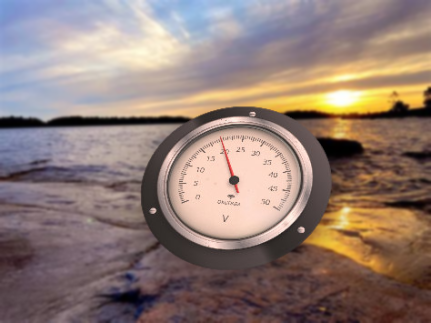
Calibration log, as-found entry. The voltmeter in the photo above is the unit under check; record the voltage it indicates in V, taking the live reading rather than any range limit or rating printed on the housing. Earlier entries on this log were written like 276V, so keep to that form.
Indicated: 20V
